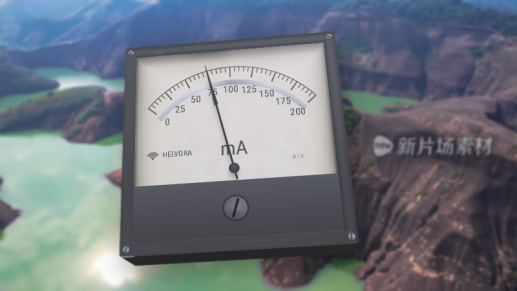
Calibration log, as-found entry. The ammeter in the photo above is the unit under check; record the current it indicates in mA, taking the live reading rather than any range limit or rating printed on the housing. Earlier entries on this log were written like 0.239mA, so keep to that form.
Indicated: 75mA
